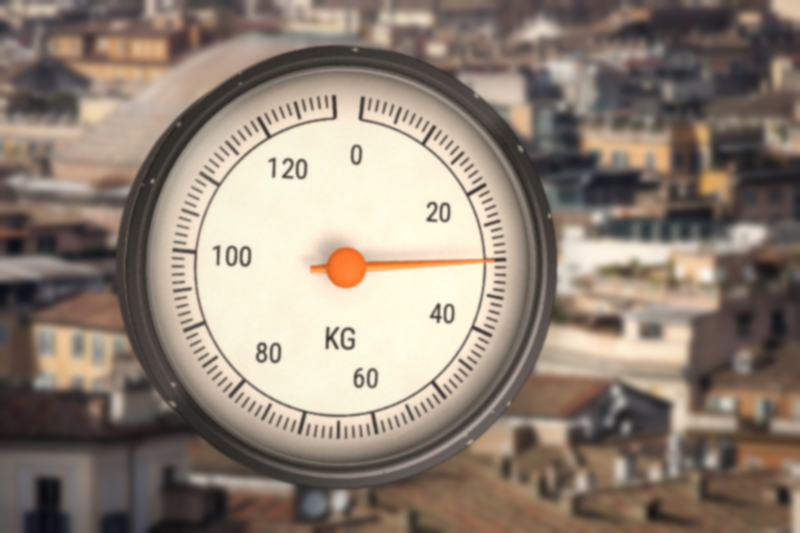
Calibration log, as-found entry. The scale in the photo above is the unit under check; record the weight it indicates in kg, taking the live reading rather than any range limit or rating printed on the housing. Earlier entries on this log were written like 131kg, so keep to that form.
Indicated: 30kg
